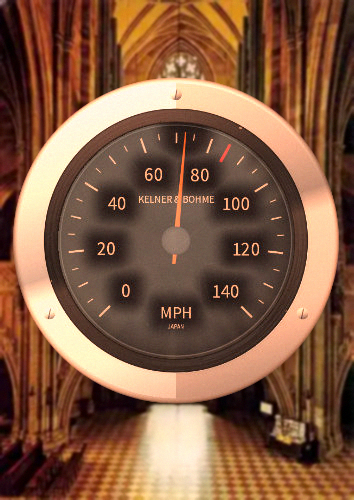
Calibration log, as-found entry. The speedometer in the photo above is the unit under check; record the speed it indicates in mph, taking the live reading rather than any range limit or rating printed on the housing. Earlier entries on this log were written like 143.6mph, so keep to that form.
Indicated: 72.5mph
